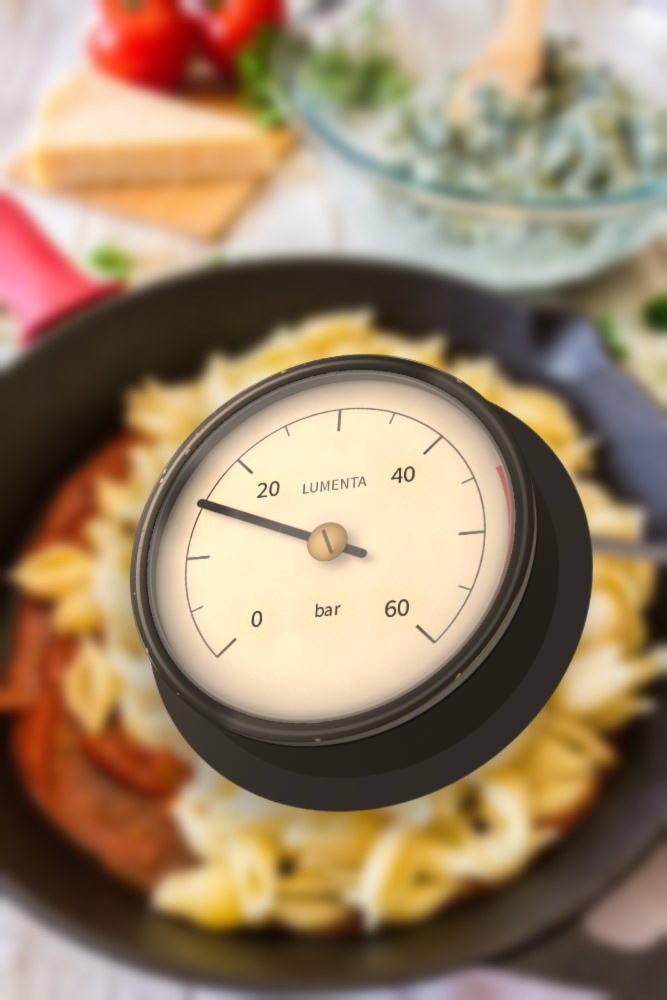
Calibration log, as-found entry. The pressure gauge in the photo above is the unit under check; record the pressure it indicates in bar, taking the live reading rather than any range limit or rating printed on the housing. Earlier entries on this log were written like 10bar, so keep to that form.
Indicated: 15bar
